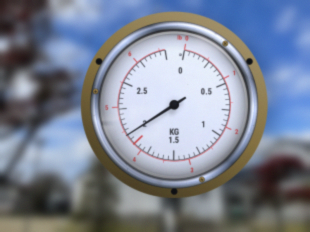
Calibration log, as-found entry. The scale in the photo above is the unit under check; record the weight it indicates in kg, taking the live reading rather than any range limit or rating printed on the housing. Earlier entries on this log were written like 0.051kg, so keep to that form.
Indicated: 2kg
